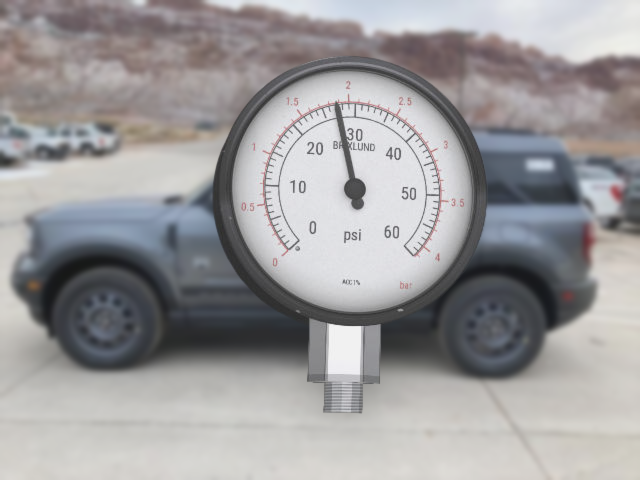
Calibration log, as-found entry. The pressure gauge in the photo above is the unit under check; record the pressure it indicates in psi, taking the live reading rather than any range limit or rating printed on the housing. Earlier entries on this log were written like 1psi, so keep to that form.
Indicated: 27psi
